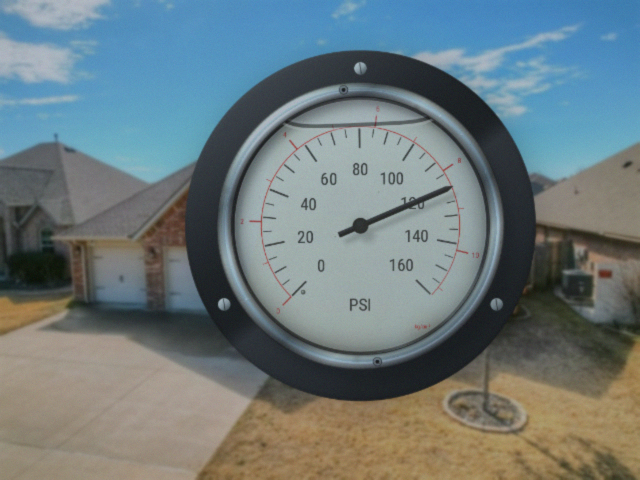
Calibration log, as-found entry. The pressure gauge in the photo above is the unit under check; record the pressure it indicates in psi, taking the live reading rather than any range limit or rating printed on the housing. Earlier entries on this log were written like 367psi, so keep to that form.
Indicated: 120psi
